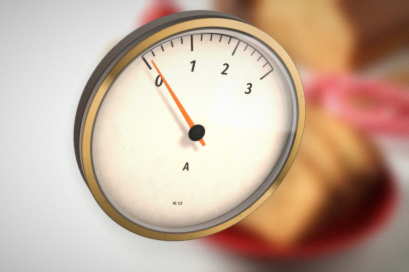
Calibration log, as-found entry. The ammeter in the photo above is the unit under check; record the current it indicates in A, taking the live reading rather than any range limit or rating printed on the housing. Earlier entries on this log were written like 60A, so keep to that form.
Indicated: 0.1A
